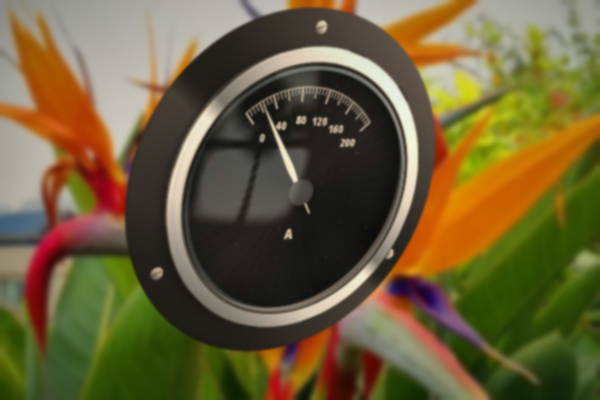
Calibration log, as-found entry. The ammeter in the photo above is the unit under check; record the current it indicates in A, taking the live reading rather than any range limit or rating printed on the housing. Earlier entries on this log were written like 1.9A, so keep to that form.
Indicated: 20A
